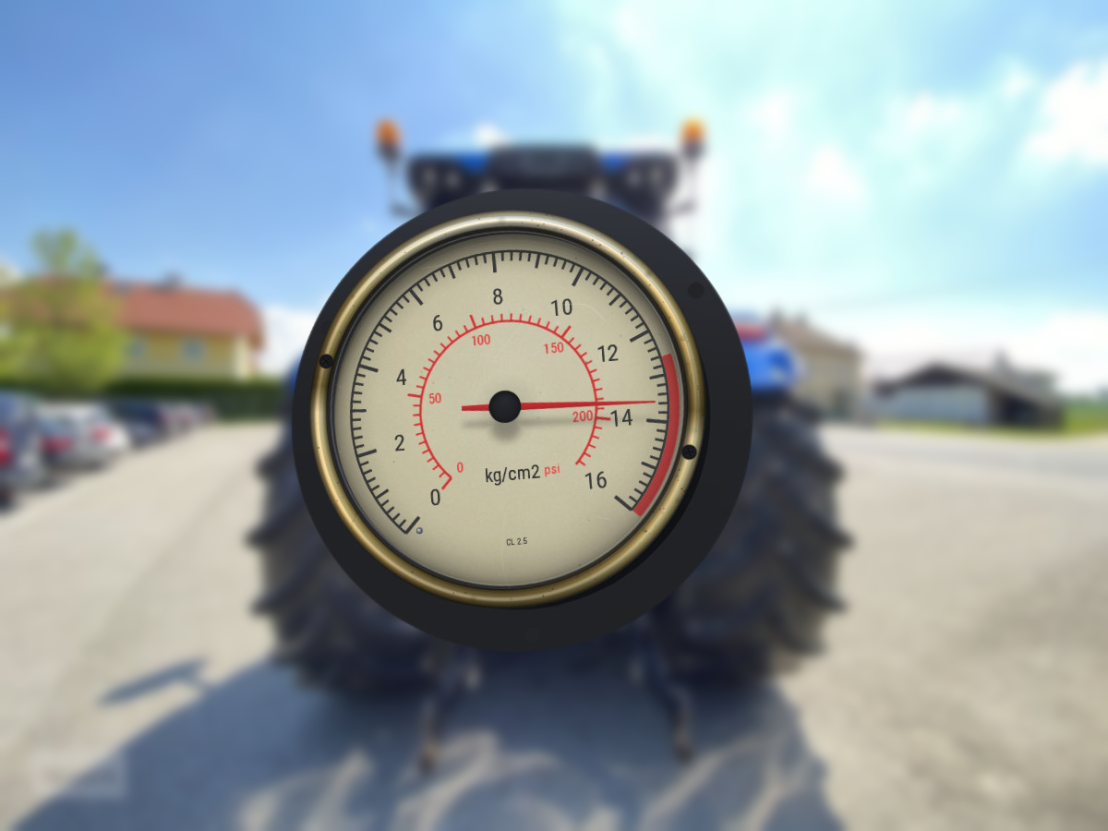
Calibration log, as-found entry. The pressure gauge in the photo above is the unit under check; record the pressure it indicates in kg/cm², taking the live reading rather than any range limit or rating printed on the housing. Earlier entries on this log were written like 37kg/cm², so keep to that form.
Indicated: 13.6kg/cm²
